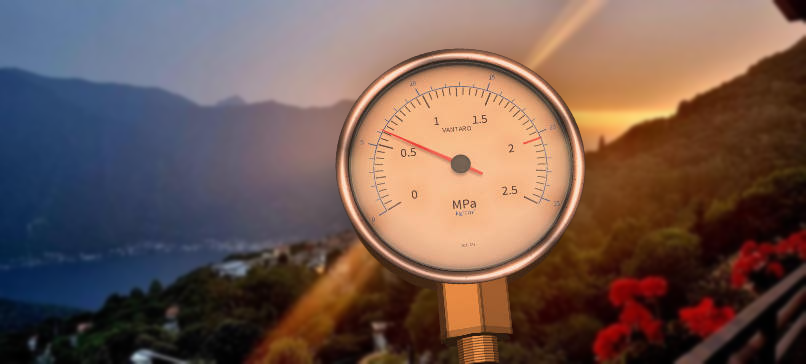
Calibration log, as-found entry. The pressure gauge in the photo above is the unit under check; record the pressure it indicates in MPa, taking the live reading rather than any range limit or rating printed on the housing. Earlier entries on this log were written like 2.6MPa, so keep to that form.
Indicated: 0.6MPa
